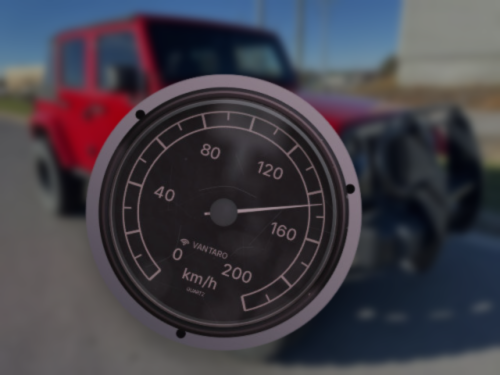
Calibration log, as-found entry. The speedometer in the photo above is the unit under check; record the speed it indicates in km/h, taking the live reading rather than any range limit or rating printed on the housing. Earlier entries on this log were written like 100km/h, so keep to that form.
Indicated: 145km/h
